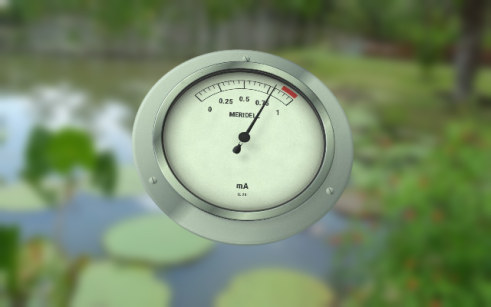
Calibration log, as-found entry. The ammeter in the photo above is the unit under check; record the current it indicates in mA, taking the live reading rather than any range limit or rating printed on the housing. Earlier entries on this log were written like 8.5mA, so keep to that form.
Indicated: 0.8mA
